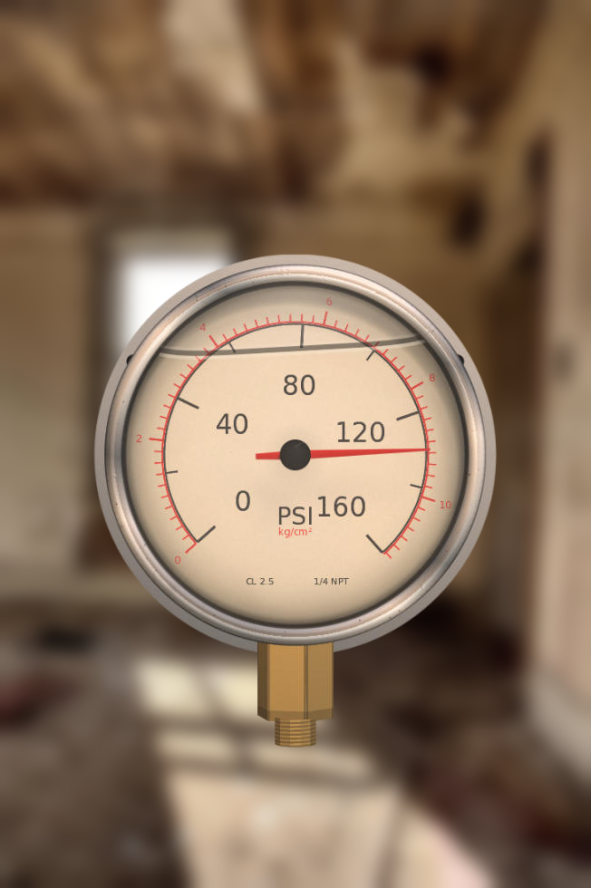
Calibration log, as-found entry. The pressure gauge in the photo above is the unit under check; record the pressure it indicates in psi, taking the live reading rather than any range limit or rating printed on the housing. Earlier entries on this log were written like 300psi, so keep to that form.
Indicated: 130psi
